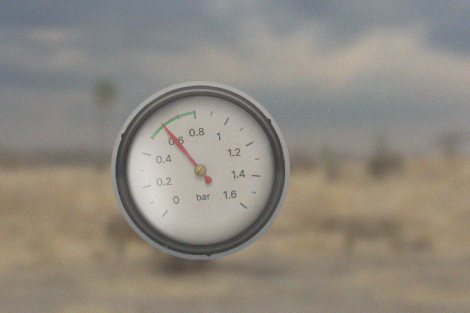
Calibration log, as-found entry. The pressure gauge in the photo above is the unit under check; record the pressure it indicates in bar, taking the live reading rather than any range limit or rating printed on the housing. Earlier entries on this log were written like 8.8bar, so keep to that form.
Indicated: 0.6bar
